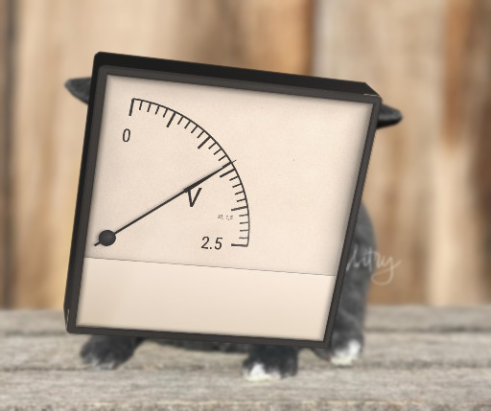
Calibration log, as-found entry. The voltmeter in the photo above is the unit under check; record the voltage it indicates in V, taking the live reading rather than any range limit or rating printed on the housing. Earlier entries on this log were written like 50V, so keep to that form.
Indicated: 1.4V
